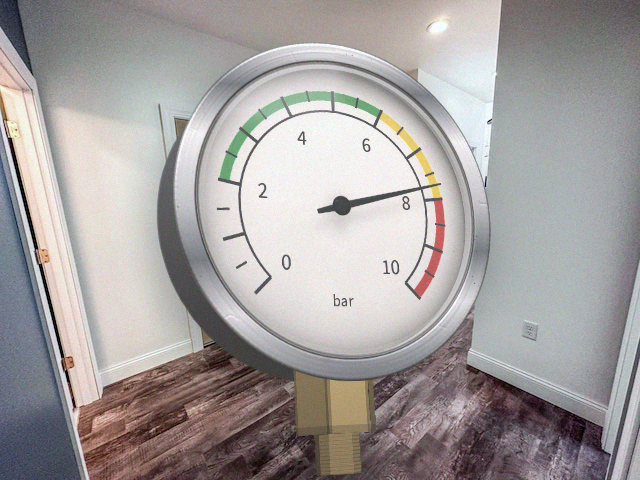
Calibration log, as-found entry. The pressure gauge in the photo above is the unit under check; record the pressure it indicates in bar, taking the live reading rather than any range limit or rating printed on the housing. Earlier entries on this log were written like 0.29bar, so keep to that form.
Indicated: 7.75bar
